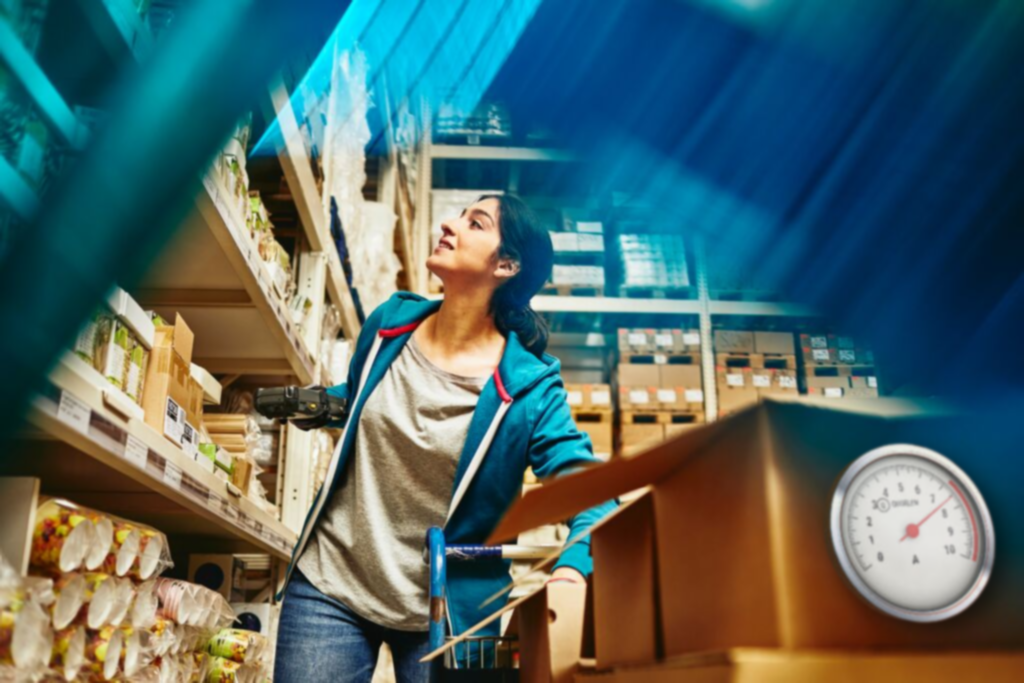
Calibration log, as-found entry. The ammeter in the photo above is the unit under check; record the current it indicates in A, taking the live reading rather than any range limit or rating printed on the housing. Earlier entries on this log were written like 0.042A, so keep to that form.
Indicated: 7.5A
